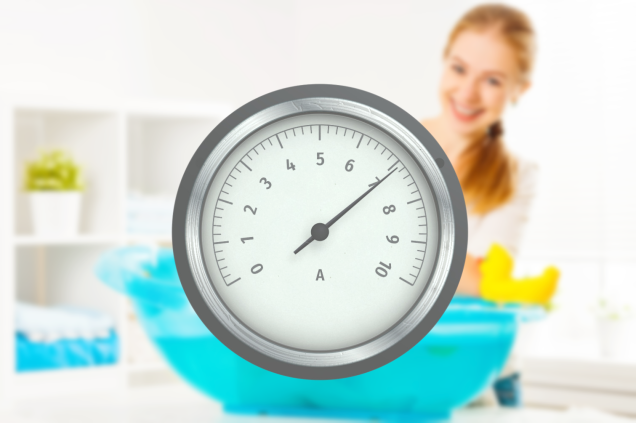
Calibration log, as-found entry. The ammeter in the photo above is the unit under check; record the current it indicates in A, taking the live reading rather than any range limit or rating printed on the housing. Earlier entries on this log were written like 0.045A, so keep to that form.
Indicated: 7.1A
